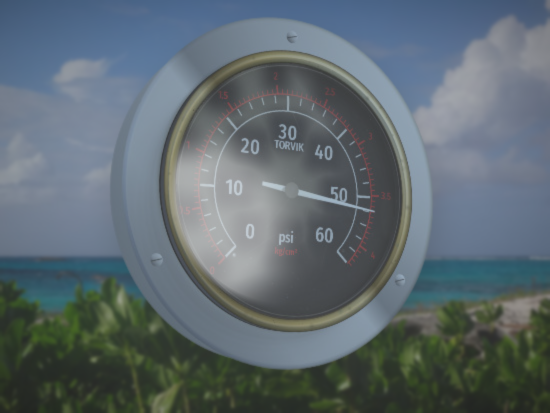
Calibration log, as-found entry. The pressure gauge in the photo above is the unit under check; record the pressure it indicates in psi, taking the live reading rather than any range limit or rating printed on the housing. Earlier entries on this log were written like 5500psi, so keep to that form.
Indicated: 52psi
